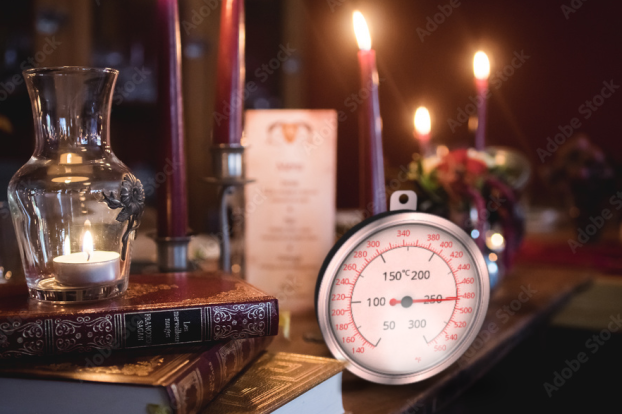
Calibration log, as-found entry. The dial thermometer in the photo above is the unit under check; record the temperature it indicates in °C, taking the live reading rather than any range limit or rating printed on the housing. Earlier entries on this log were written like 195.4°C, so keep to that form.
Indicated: 250°C
